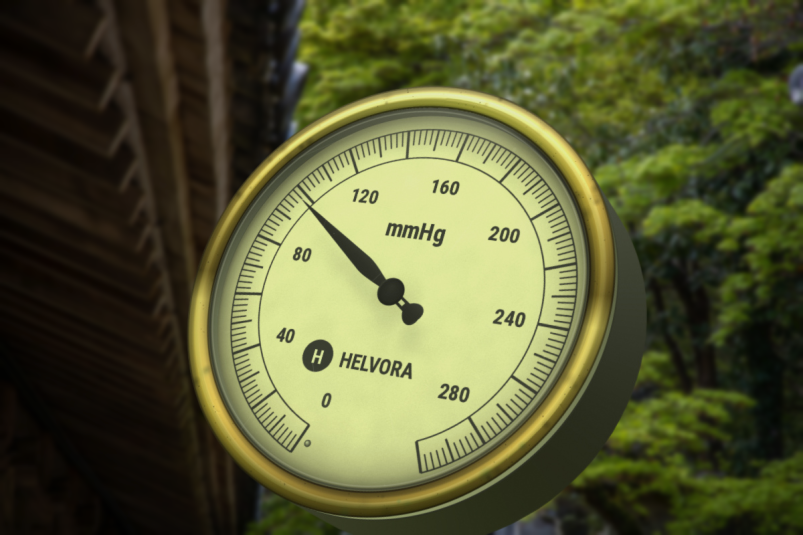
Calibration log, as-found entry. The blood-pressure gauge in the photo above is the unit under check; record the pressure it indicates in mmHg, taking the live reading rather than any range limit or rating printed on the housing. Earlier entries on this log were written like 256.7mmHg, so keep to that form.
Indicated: 98mmHg
